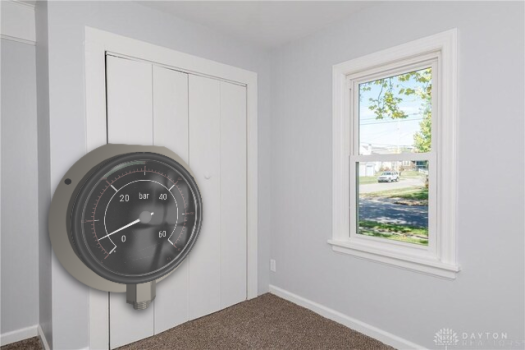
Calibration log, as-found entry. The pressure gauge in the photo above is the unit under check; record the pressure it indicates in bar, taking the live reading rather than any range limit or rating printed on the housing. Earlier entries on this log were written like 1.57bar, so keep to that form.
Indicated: 5bar
